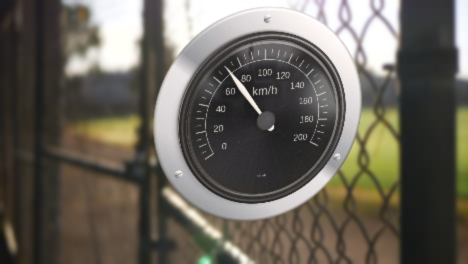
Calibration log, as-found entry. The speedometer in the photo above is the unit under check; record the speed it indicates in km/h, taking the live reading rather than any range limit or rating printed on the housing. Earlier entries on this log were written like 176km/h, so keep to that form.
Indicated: 70km/h
